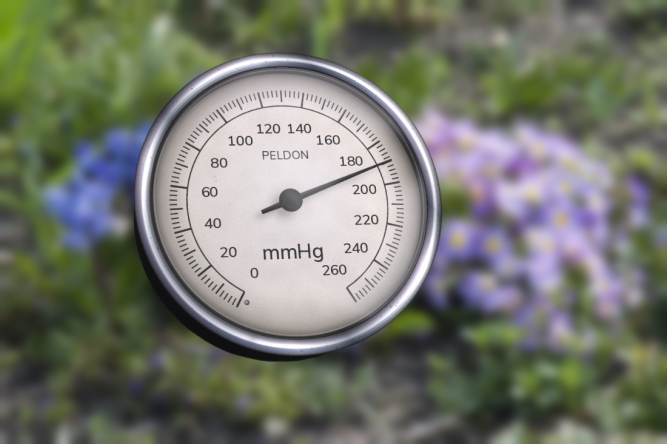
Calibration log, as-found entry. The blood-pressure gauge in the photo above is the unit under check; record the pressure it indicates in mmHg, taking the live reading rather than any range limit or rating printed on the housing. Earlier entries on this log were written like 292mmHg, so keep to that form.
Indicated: 190mmHg
